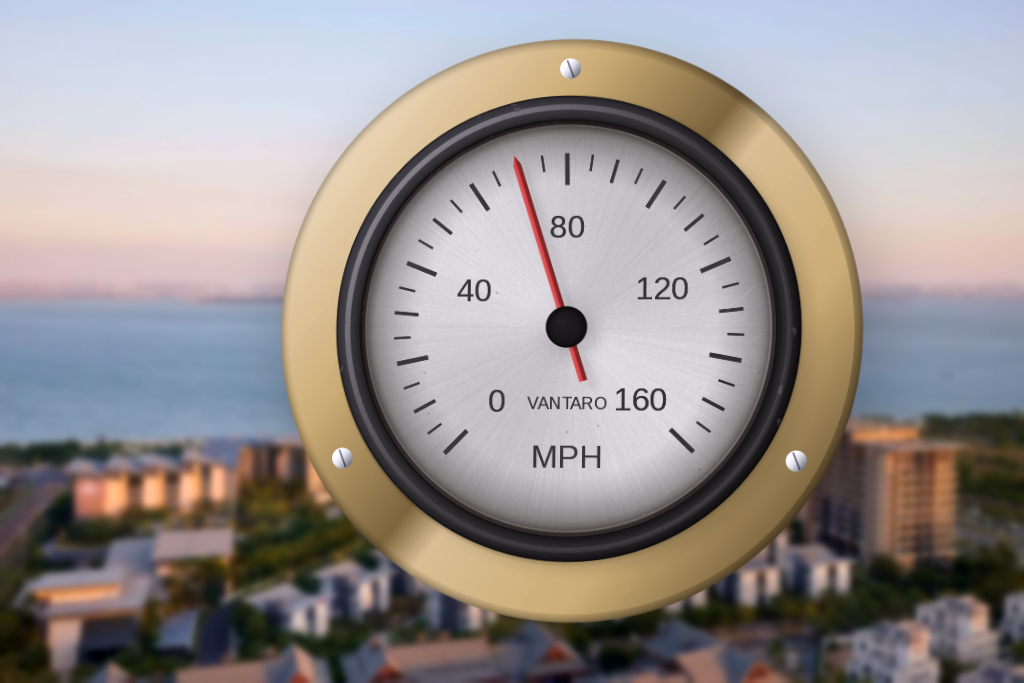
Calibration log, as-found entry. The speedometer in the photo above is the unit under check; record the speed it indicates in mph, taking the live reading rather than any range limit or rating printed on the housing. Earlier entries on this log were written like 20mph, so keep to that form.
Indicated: 70mph
